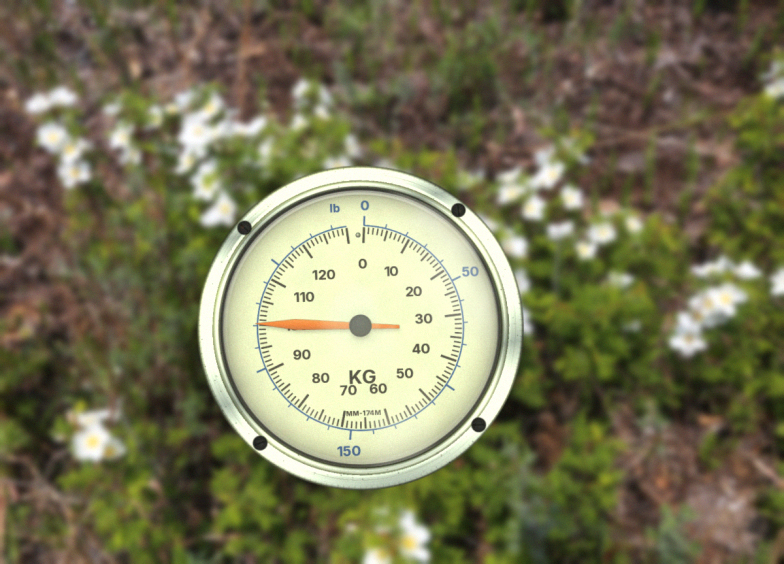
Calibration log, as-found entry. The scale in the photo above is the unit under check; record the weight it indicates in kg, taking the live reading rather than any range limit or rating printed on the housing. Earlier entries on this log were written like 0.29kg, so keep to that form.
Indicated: 100kg
